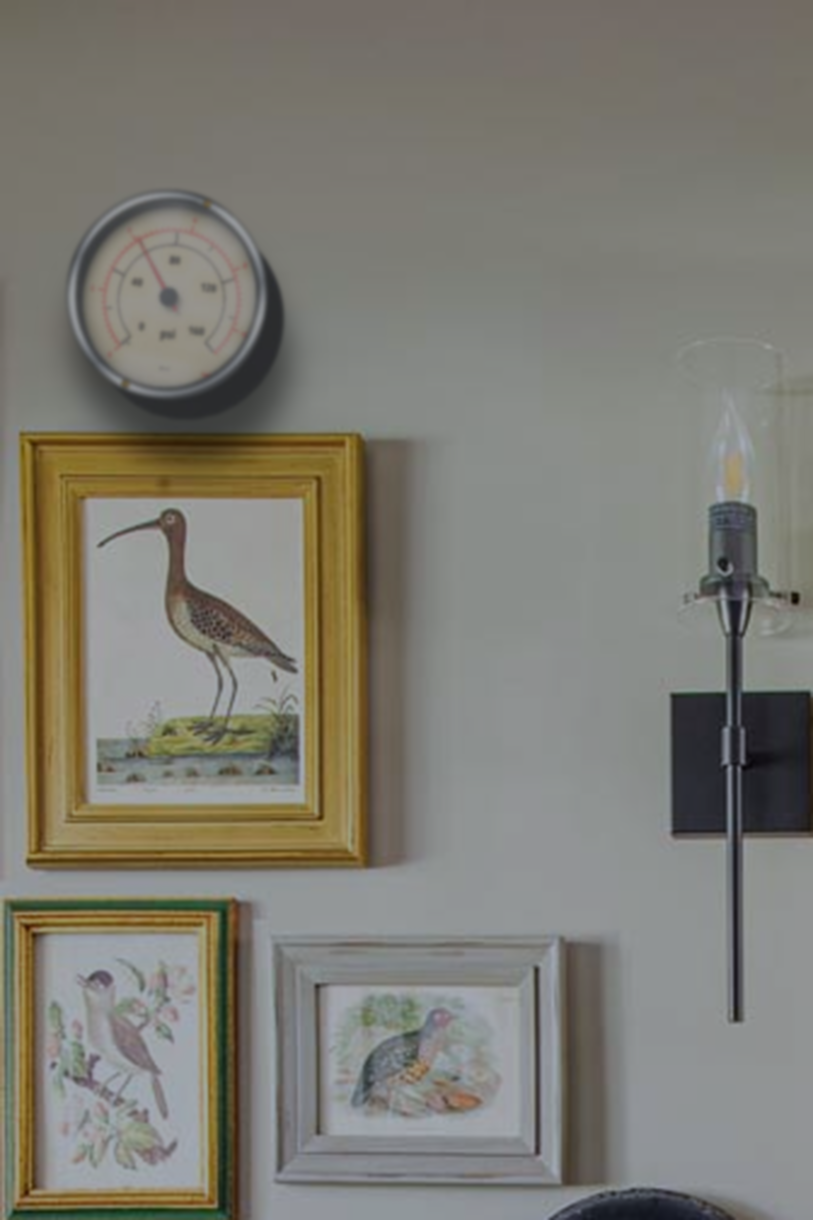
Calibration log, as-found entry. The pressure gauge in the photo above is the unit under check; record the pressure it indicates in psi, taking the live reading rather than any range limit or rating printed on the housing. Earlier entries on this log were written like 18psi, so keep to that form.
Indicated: 60psi
